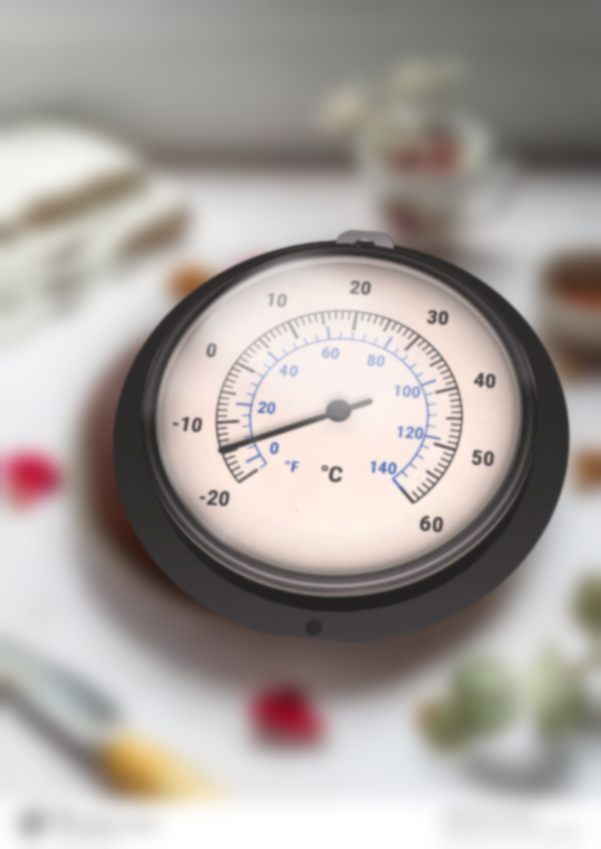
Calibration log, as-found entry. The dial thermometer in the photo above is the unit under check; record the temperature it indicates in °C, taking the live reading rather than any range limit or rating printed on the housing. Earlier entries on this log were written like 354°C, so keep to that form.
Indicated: -15°C
